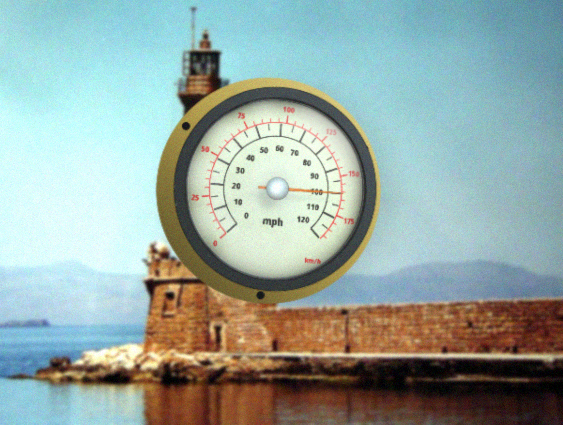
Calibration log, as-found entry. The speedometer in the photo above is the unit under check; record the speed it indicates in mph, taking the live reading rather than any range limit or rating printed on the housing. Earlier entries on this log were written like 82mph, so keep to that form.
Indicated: 100mph
